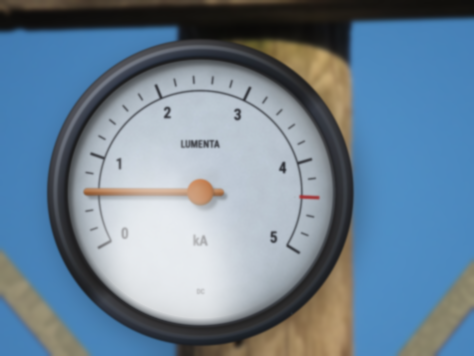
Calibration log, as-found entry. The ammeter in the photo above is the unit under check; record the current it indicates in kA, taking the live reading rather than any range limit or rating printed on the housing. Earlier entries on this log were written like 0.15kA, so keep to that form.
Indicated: 0.6kA
